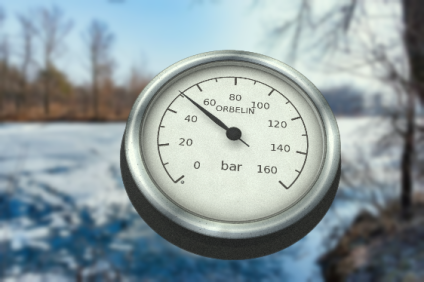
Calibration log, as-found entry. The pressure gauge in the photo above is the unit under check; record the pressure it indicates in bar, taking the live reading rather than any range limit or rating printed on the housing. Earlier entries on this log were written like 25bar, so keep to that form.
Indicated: 50bar
